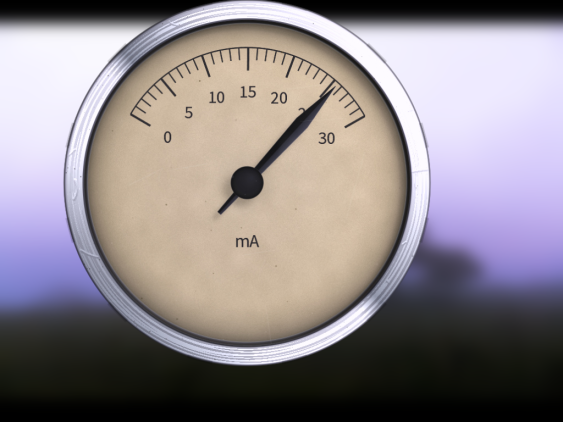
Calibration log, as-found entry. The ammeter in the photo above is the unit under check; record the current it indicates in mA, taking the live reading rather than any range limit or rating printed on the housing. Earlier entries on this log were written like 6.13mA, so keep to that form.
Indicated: 25.5mA
